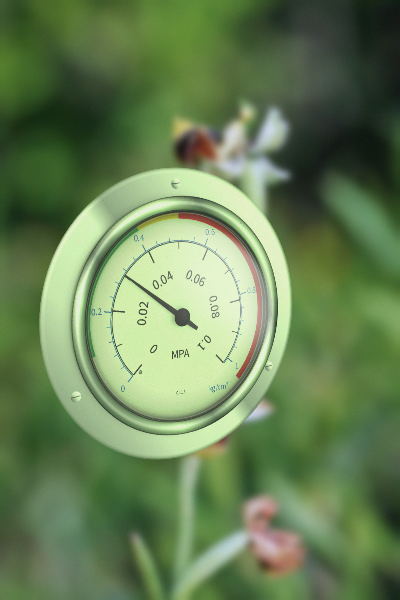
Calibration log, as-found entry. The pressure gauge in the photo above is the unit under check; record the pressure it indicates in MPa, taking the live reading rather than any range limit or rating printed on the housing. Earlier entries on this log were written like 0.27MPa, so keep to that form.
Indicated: 0.03MPa
